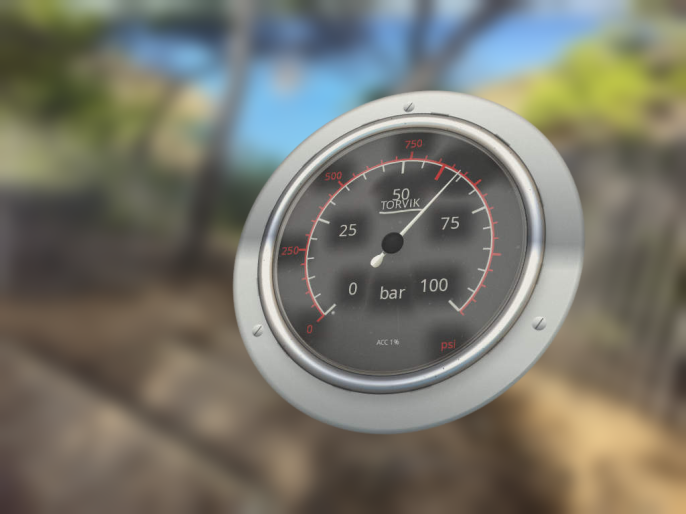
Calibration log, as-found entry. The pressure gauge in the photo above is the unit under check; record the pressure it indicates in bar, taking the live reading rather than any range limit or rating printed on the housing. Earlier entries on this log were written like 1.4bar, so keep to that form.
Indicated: 65bar
